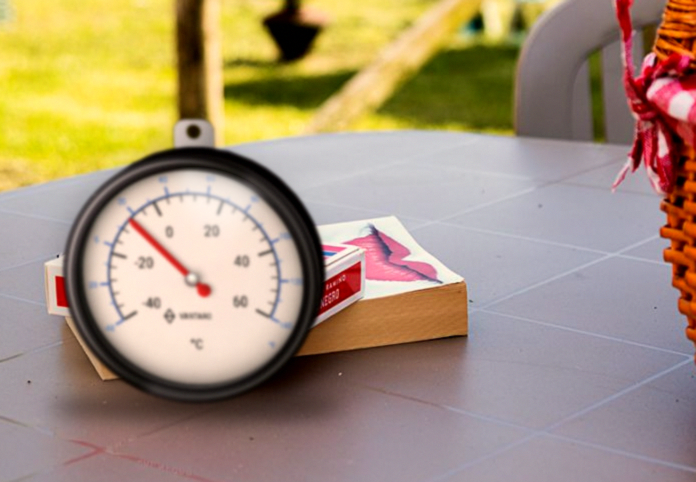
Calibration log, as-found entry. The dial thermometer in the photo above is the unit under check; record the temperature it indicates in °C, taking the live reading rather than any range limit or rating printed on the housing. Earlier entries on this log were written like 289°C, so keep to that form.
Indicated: -8°C
